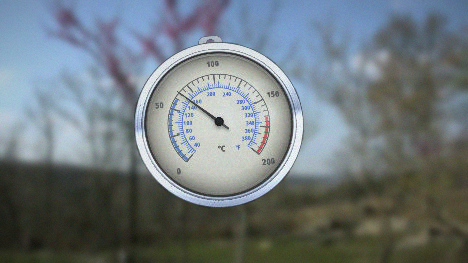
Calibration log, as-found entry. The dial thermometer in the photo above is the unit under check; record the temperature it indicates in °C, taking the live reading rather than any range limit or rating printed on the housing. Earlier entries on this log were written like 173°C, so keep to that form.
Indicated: 65°C
